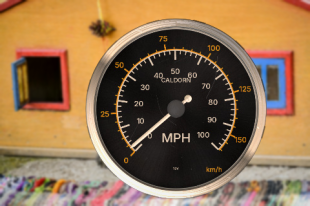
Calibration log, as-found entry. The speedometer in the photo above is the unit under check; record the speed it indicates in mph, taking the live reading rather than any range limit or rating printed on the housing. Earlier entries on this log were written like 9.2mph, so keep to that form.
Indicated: 2mph
